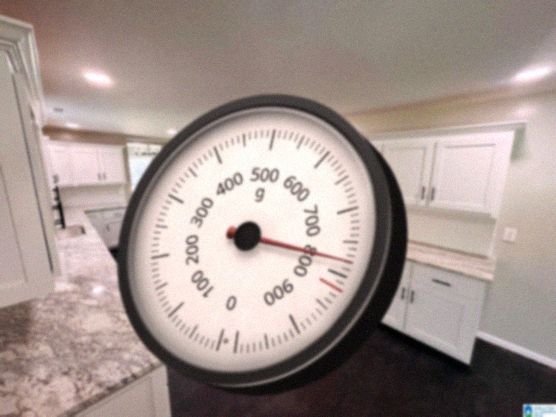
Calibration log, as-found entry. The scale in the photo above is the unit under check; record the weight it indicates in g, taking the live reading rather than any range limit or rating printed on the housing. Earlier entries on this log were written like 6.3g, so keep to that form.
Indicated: 780g
